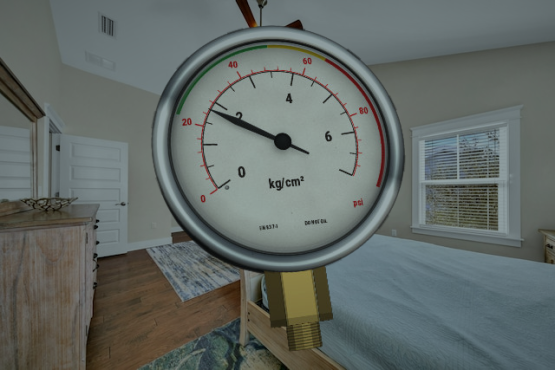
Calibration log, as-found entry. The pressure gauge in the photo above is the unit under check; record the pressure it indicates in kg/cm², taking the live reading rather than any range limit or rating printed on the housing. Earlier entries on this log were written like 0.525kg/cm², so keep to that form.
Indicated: 1.75kg/cm²
